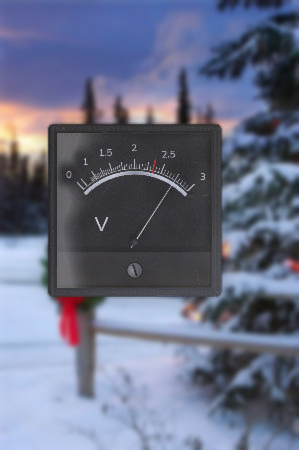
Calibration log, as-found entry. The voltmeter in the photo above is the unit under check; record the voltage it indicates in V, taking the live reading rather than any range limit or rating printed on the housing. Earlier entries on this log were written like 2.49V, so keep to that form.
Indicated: 2.75V
